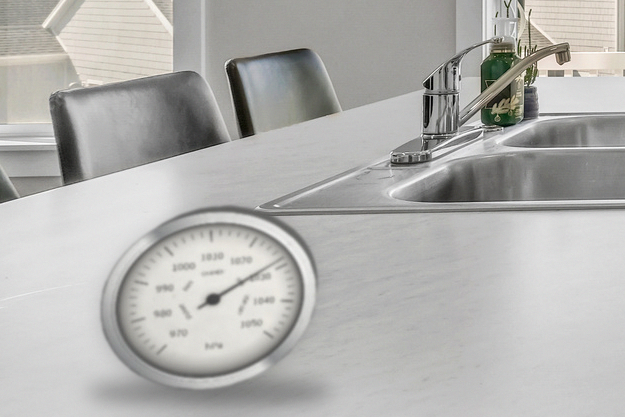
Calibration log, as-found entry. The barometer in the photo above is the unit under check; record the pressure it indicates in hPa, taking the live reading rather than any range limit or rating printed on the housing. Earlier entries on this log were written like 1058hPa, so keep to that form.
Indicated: 1028hPa
